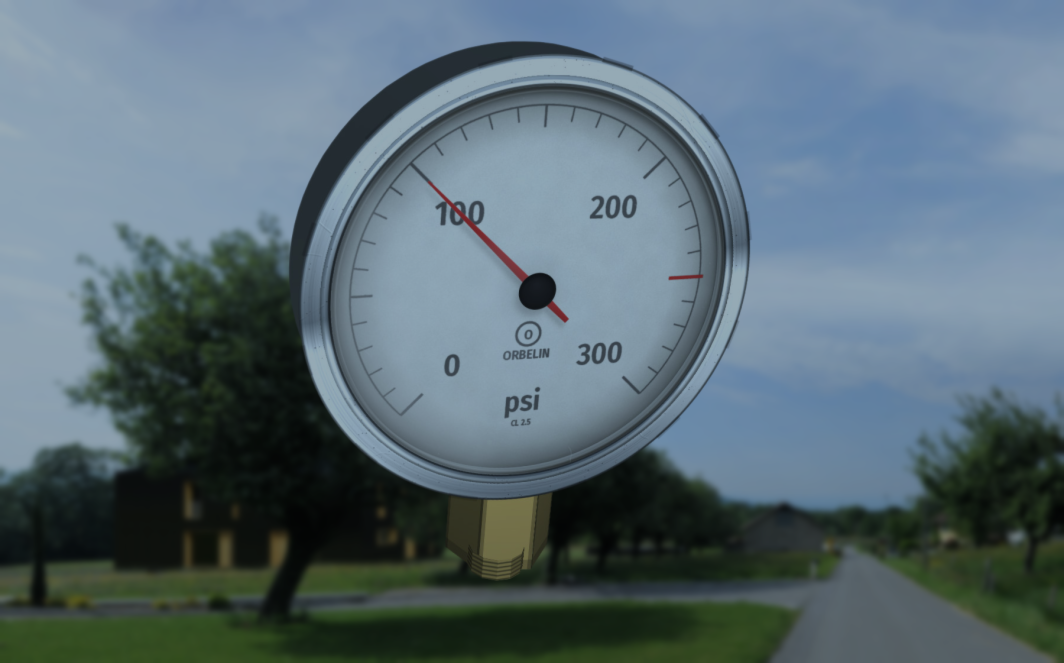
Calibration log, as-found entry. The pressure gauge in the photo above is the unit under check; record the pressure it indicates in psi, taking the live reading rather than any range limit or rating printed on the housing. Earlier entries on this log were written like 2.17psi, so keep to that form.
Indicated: 100psi
